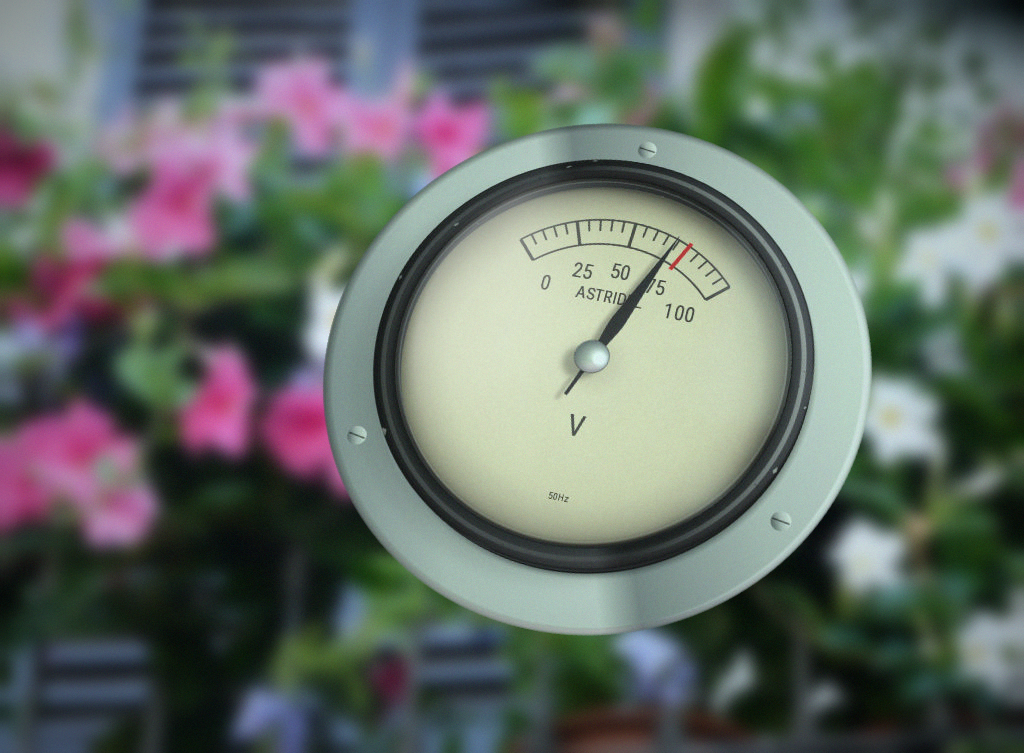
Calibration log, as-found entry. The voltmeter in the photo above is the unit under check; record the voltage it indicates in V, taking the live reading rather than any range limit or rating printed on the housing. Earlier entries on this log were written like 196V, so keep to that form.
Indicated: 70V
